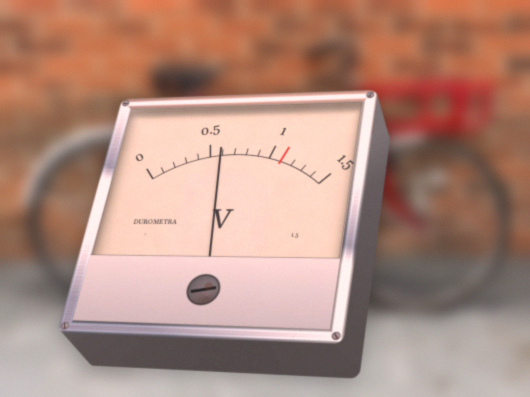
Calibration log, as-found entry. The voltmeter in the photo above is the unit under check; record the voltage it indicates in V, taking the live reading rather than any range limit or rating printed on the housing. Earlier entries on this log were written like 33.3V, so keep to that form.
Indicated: 0.6V
